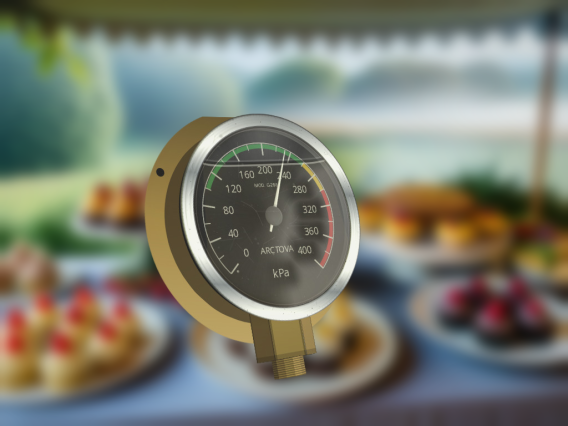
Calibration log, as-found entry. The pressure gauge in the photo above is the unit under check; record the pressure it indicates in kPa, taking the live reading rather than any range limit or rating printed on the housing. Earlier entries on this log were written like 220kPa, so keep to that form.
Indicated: 230kPa
